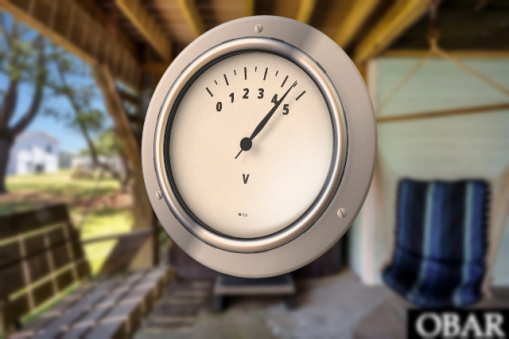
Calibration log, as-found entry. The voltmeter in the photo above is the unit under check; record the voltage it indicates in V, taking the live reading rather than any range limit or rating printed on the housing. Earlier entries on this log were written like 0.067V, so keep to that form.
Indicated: 4.5V
